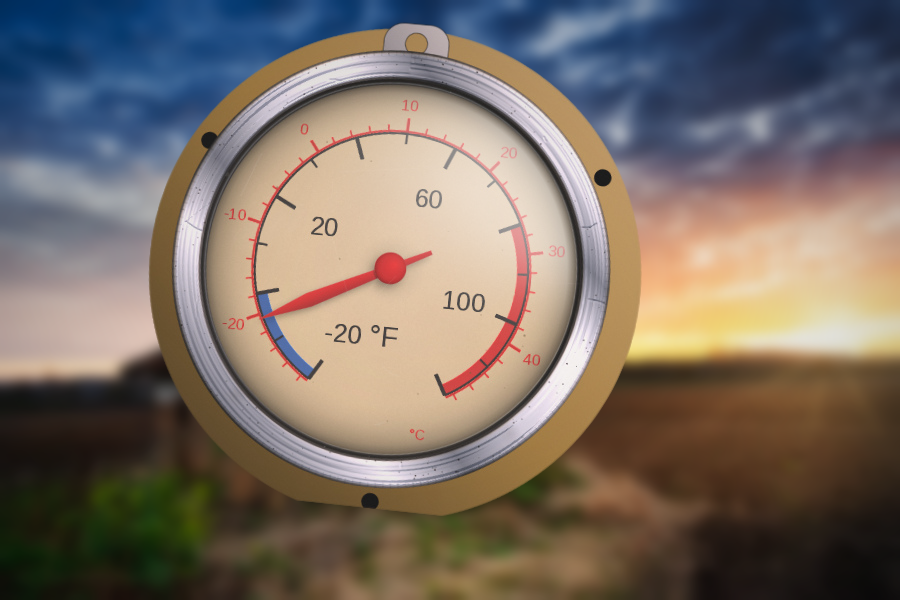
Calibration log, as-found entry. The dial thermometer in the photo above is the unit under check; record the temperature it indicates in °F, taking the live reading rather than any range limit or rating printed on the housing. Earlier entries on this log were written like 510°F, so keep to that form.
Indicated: -5°F
